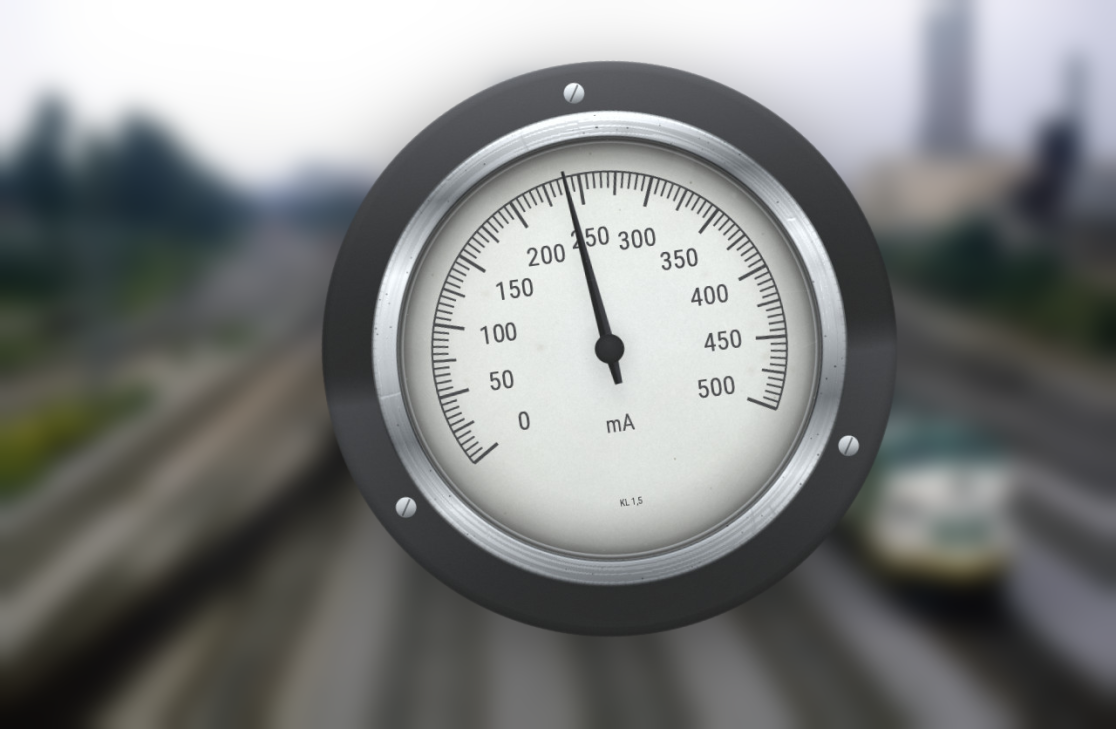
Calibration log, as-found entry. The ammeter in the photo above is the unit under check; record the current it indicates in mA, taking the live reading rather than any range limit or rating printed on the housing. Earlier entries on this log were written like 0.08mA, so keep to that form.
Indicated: 240mA
